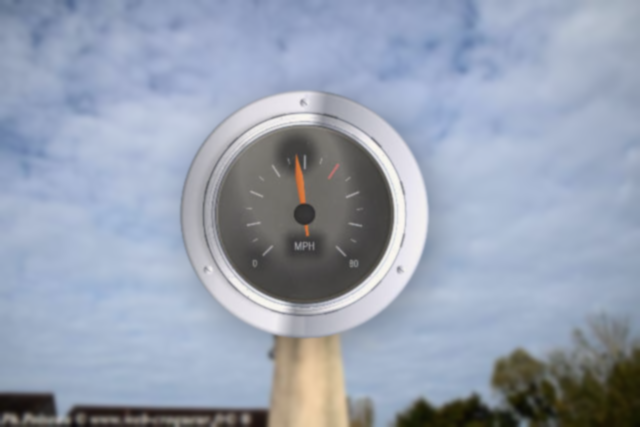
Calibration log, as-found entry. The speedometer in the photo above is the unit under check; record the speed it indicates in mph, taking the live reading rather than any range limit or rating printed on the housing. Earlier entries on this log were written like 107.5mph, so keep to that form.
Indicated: 37.5mph
